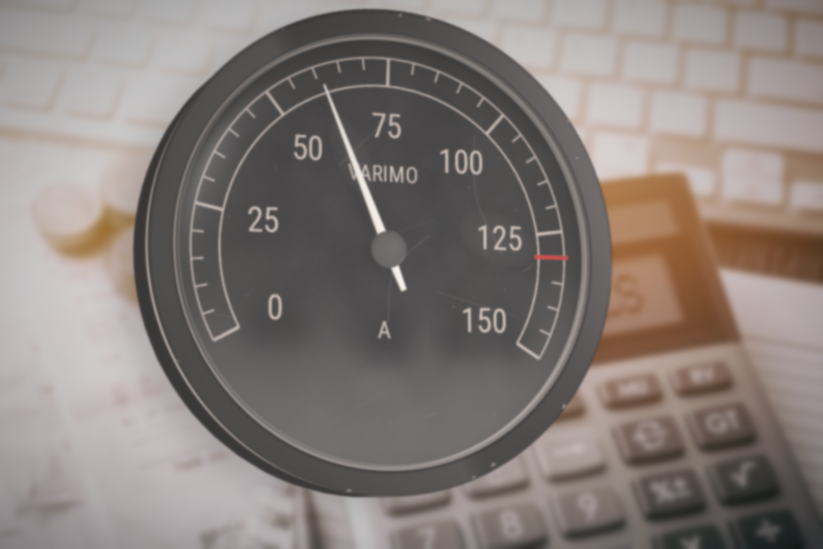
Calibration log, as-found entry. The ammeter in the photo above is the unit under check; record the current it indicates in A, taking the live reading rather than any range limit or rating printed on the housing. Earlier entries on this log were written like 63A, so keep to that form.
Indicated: 60A
